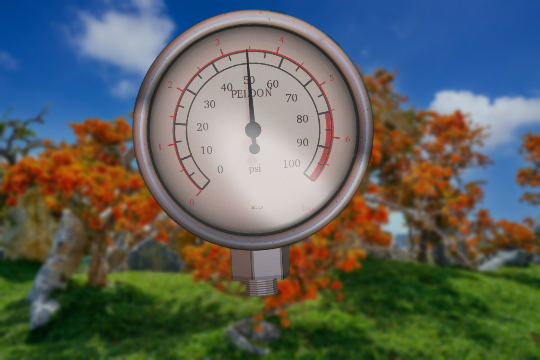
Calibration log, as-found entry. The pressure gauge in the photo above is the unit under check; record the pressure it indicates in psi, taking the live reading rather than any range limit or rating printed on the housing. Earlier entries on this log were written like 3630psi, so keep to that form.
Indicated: 50psi
